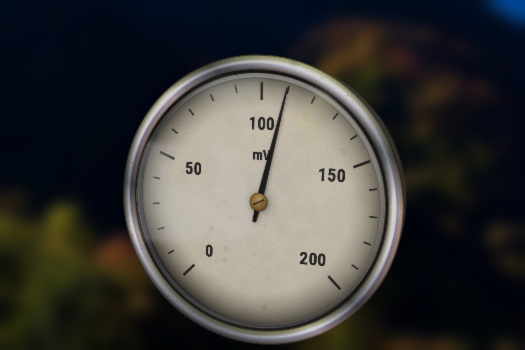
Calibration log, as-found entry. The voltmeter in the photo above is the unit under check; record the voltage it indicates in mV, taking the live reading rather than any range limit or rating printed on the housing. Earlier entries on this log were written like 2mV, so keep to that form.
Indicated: 110mV
